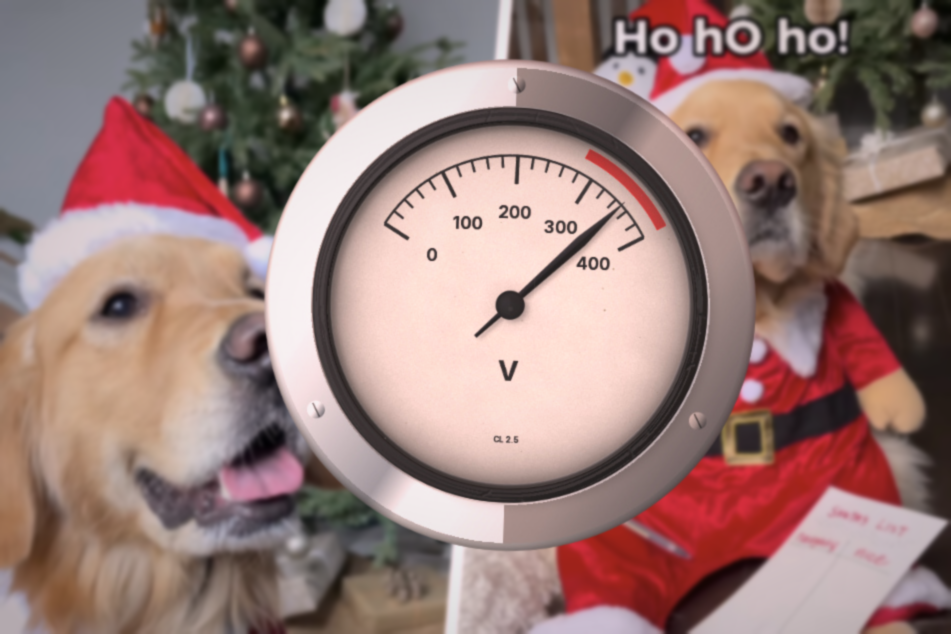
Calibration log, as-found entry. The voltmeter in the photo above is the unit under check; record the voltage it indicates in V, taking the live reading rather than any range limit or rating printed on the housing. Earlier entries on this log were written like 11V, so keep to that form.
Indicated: 350V
